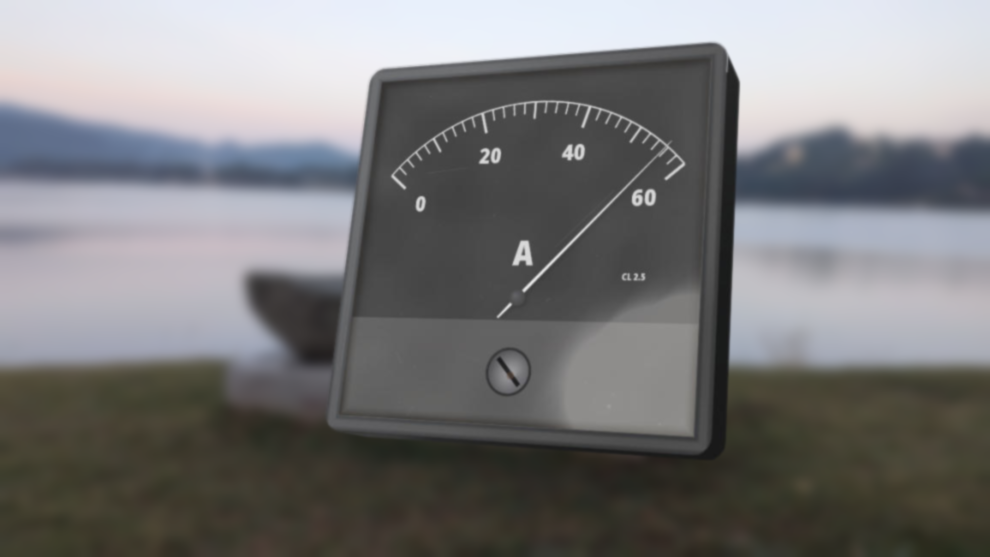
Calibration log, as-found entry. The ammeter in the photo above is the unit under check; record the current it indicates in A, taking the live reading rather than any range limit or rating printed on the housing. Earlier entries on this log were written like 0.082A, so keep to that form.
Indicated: 56A
